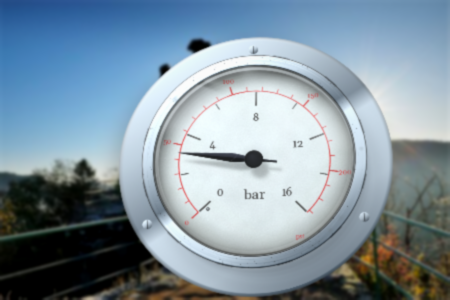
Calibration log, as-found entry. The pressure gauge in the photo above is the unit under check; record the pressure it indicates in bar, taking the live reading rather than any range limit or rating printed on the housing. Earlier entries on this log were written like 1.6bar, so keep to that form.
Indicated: 3bar
